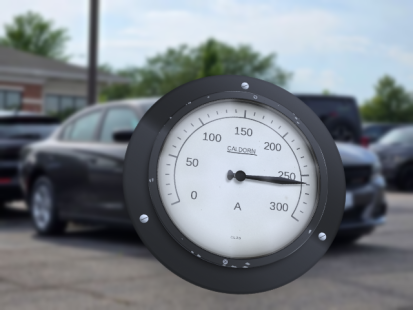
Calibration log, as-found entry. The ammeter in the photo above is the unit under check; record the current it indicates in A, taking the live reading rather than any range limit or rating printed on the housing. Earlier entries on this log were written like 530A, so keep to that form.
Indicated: 260A
